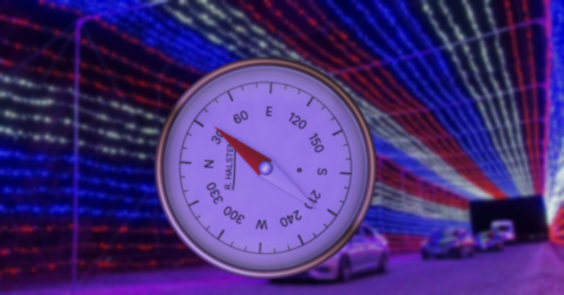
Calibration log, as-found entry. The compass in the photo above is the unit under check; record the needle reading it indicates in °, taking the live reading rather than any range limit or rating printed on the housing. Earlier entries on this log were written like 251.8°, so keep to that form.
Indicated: 35°
